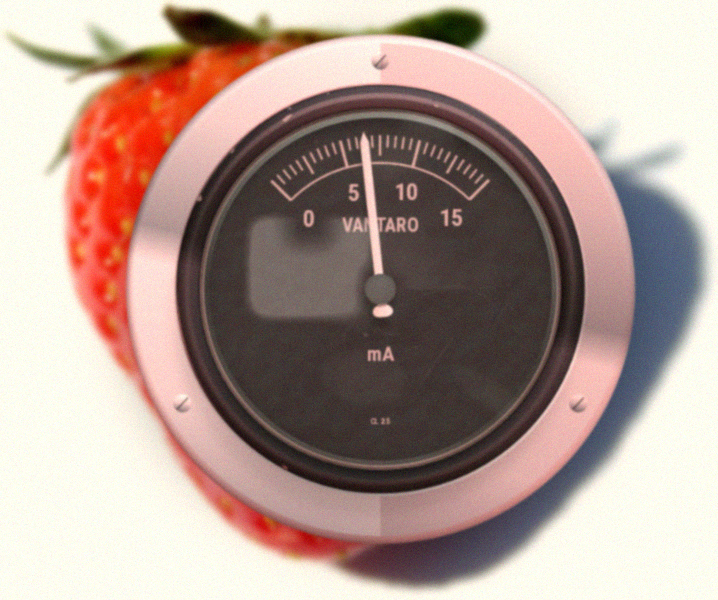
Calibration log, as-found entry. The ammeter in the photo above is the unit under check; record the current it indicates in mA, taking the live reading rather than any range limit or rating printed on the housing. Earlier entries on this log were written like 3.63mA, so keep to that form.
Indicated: 6.5mA
